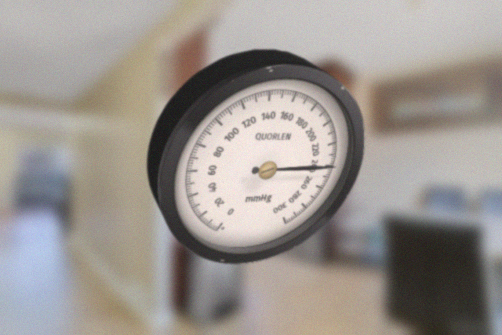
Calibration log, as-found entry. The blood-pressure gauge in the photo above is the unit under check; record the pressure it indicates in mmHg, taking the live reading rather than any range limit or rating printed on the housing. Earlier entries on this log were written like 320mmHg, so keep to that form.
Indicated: 240mmHg
